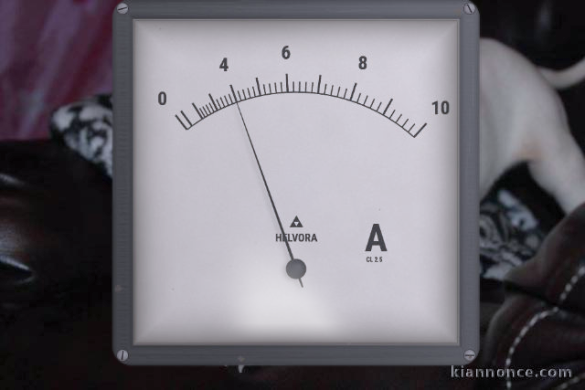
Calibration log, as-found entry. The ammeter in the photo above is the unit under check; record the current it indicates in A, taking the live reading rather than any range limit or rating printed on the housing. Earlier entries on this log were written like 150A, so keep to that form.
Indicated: 4A
